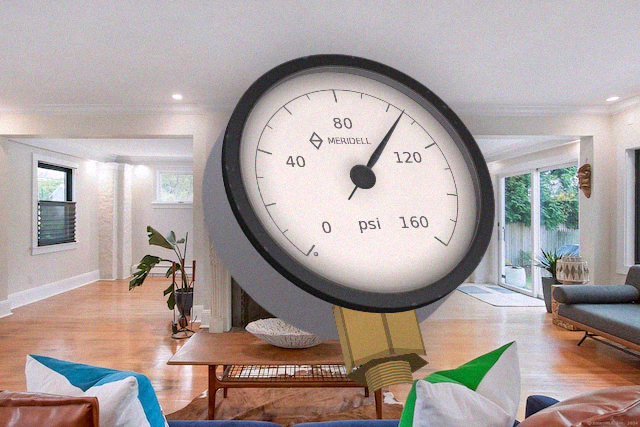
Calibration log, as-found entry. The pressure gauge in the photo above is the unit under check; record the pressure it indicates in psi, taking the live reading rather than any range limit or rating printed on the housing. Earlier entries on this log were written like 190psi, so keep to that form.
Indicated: 105psi
